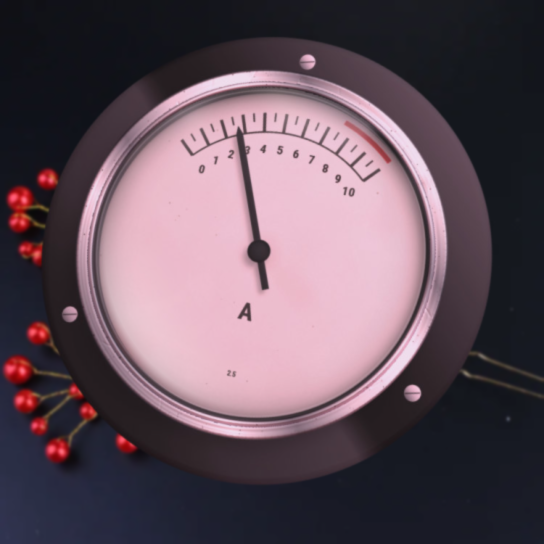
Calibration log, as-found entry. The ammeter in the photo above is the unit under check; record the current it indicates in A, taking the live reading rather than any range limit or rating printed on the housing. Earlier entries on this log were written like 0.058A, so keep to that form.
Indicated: 2.75A
